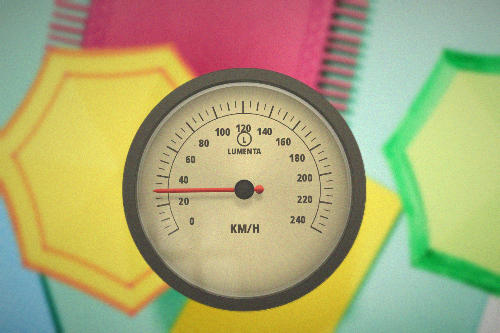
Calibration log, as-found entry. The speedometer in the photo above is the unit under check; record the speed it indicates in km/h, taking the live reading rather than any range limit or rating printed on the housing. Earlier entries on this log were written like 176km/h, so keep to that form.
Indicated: 30km/h
